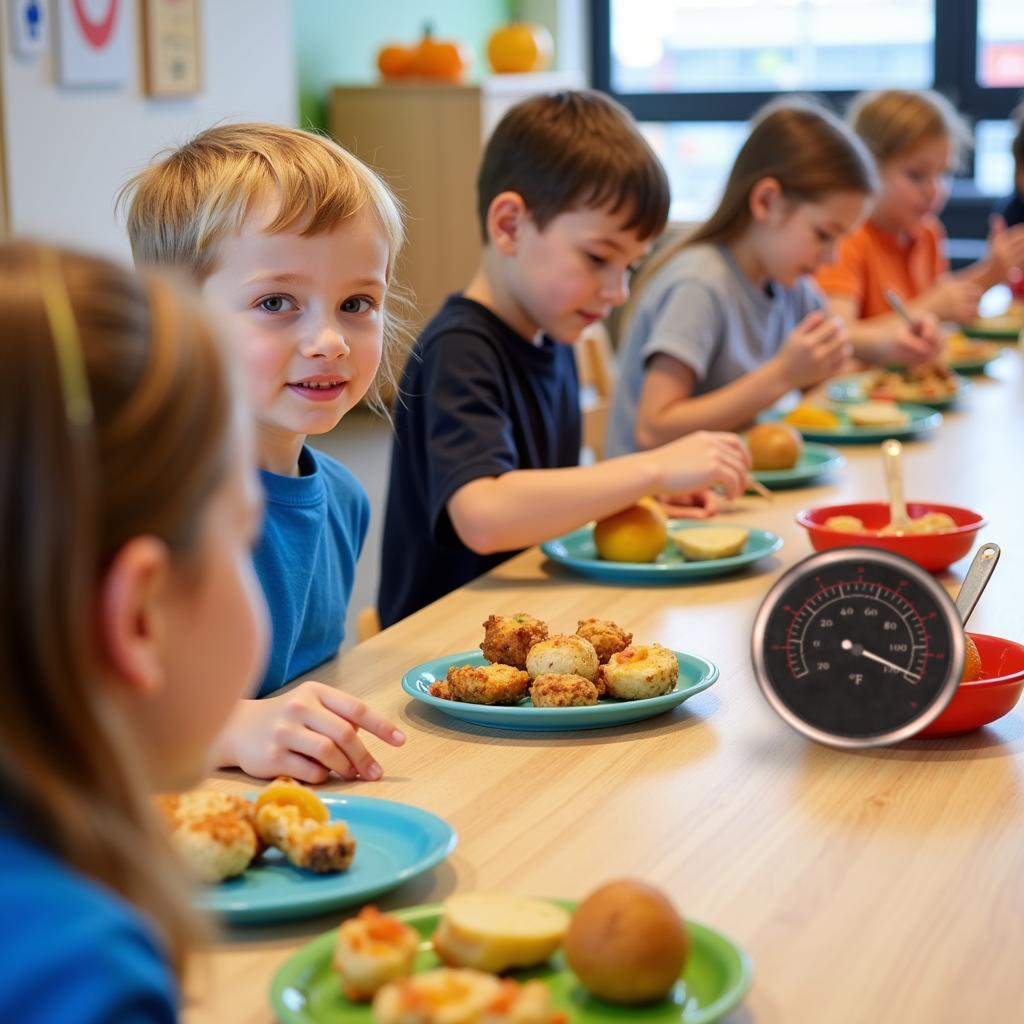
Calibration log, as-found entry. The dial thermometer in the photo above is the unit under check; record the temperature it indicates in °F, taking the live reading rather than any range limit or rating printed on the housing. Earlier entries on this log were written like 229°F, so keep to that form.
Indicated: 116°F
